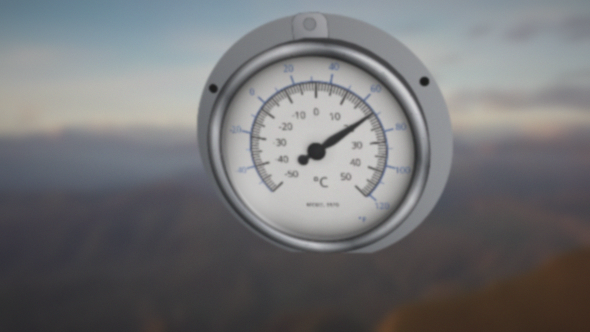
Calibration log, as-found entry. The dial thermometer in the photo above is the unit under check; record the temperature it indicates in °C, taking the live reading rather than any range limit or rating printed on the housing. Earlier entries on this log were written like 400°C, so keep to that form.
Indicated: 20°C
